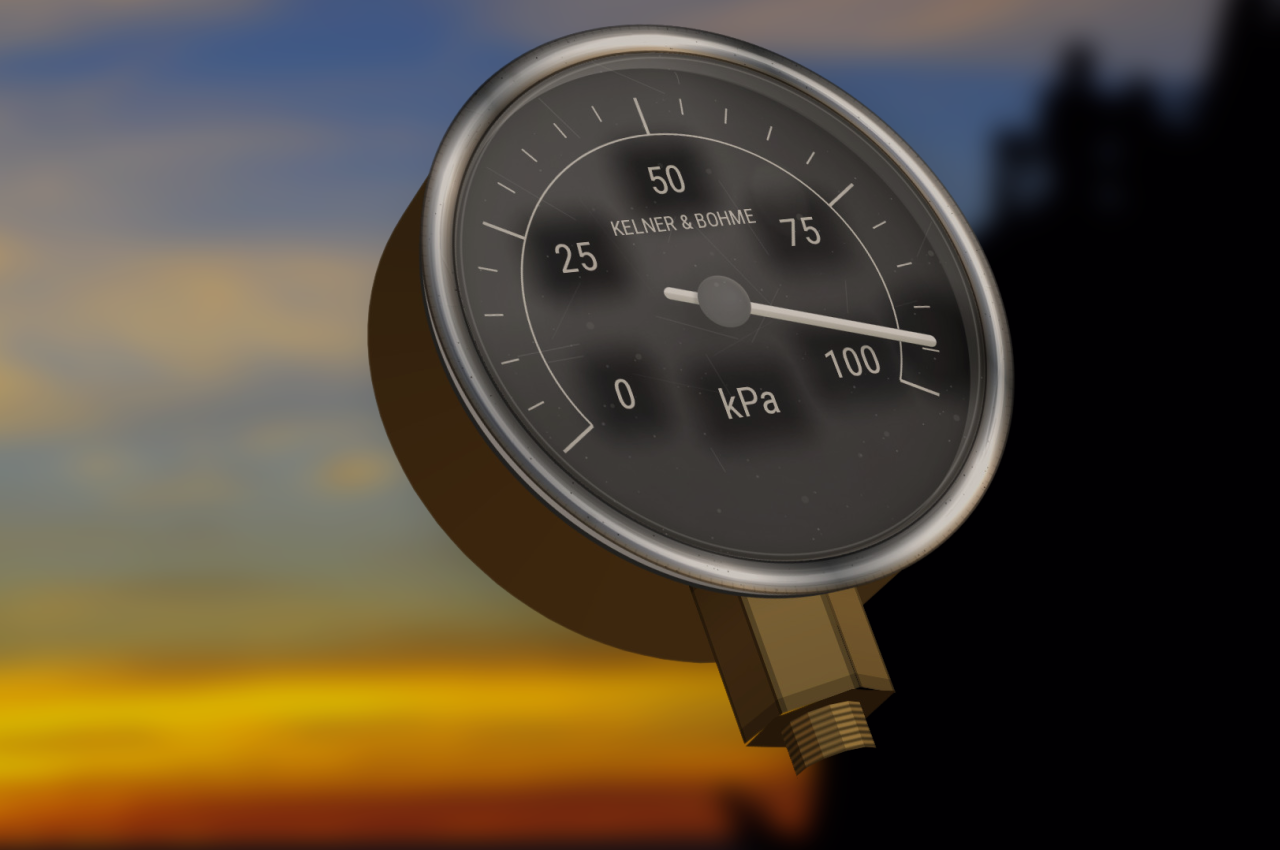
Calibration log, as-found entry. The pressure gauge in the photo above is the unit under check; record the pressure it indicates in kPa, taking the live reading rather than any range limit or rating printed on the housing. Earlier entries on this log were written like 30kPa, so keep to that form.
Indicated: 95kPa
